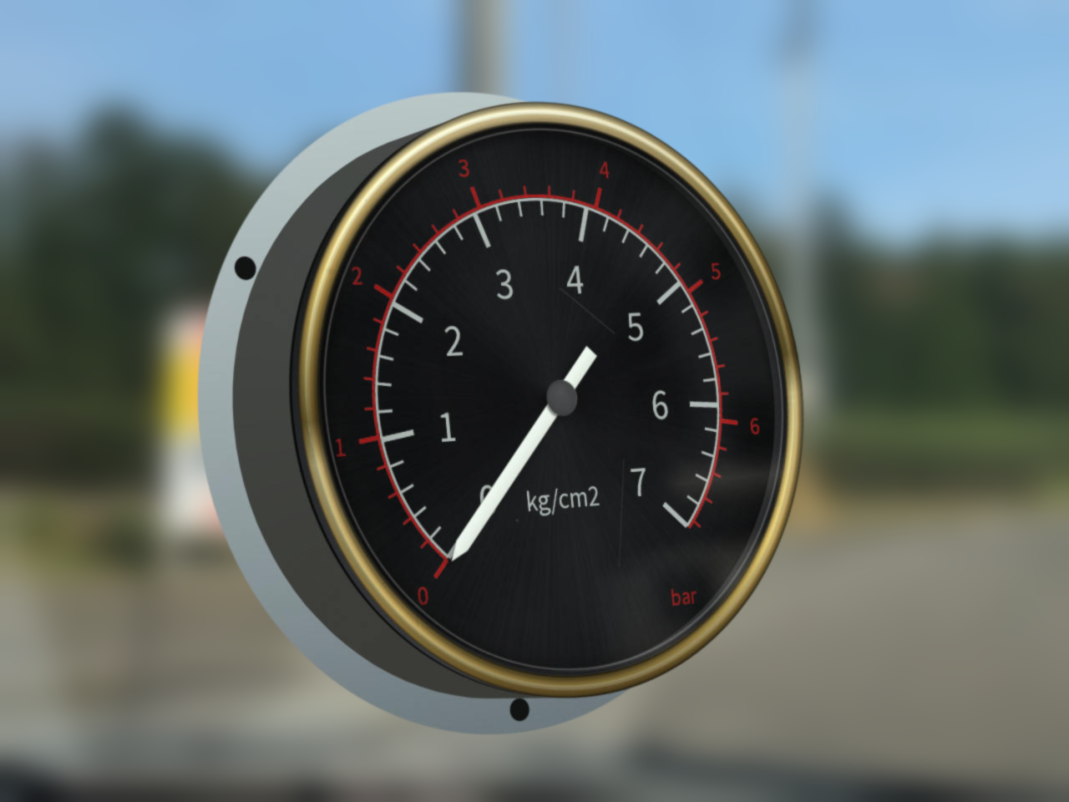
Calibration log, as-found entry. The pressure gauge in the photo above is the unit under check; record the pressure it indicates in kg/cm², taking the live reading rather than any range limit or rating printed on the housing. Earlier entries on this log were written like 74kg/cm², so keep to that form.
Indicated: 0kg/cm²
